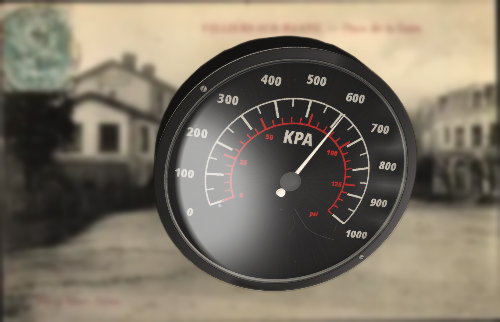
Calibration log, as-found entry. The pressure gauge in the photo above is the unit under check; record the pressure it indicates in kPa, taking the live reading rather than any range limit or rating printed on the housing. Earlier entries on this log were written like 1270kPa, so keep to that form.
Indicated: 600kPa
